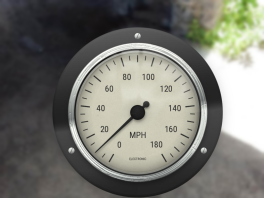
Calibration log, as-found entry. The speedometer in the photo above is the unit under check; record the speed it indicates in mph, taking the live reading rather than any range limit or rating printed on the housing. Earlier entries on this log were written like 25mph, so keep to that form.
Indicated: 10mph
